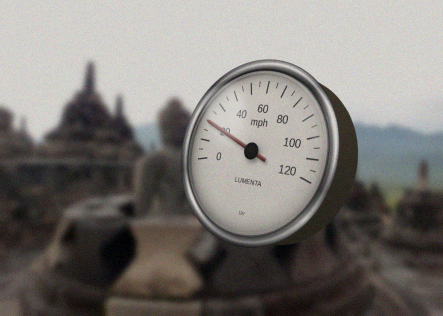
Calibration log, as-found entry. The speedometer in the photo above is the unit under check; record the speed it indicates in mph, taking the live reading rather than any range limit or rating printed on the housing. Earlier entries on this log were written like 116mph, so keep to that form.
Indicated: 20mph
